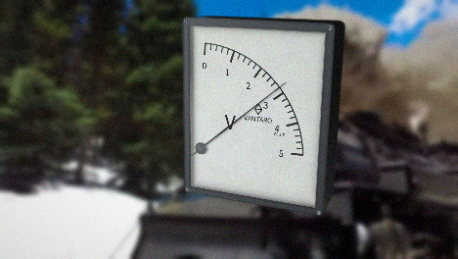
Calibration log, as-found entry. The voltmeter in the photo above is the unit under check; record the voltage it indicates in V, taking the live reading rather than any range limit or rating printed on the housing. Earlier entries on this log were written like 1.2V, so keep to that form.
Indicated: 2.8V
